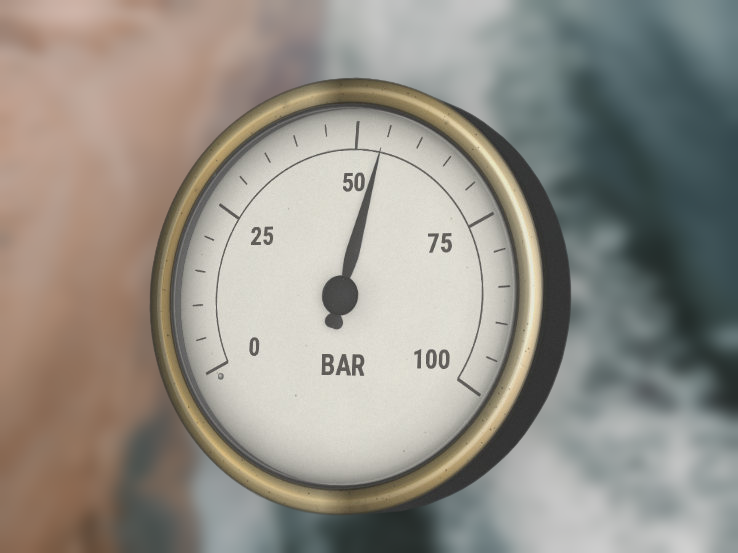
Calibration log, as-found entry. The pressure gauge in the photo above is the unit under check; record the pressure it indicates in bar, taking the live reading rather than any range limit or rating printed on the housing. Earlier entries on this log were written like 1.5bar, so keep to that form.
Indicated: 55bar
